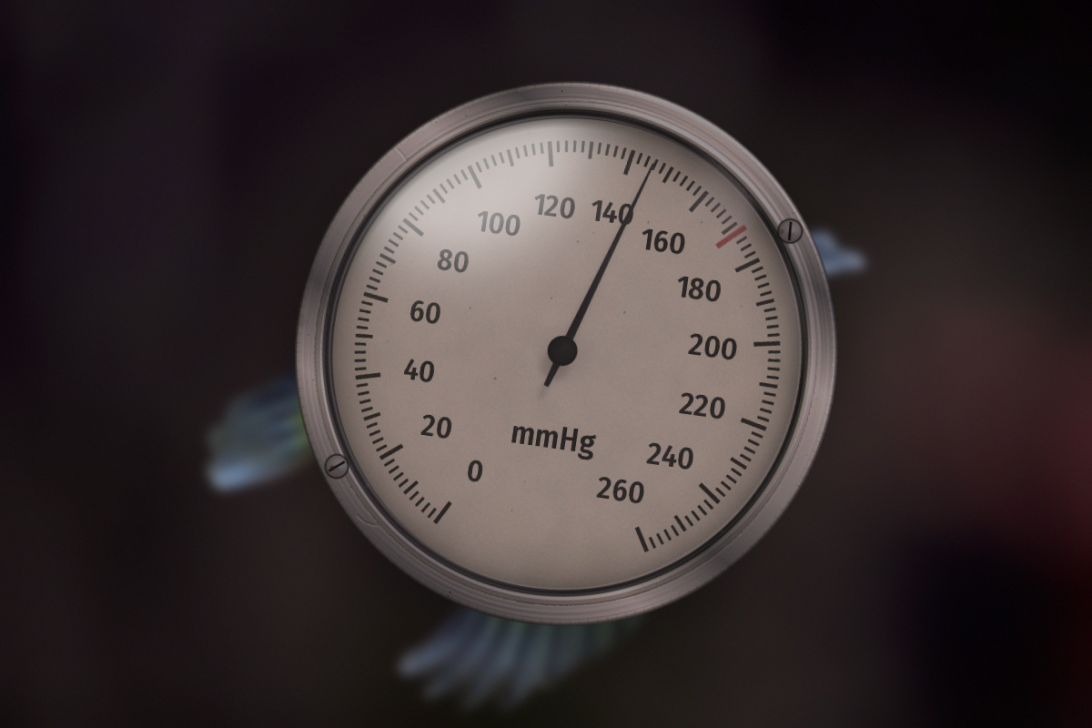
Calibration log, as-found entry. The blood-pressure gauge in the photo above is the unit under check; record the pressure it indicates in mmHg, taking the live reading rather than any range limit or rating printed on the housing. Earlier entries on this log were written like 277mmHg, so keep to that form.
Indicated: 146mmHg
